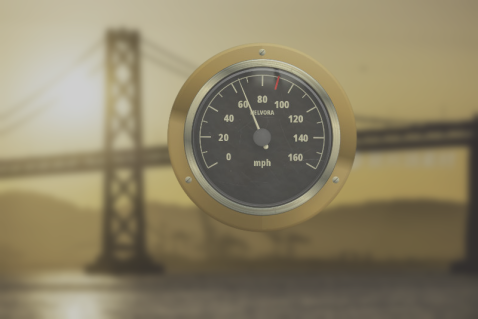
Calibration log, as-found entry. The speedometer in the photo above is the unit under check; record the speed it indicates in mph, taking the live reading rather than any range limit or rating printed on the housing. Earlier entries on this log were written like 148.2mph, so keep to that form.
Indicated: 65mph
